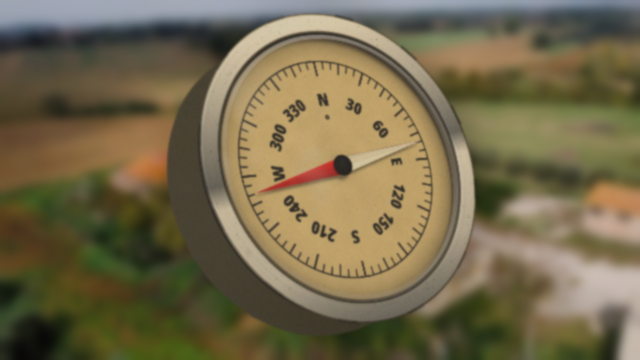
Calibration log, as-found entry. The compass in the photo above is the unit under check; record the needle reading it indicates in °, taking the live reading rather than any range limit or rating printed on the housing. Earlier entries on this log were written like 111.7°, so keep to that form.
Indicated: 260°
